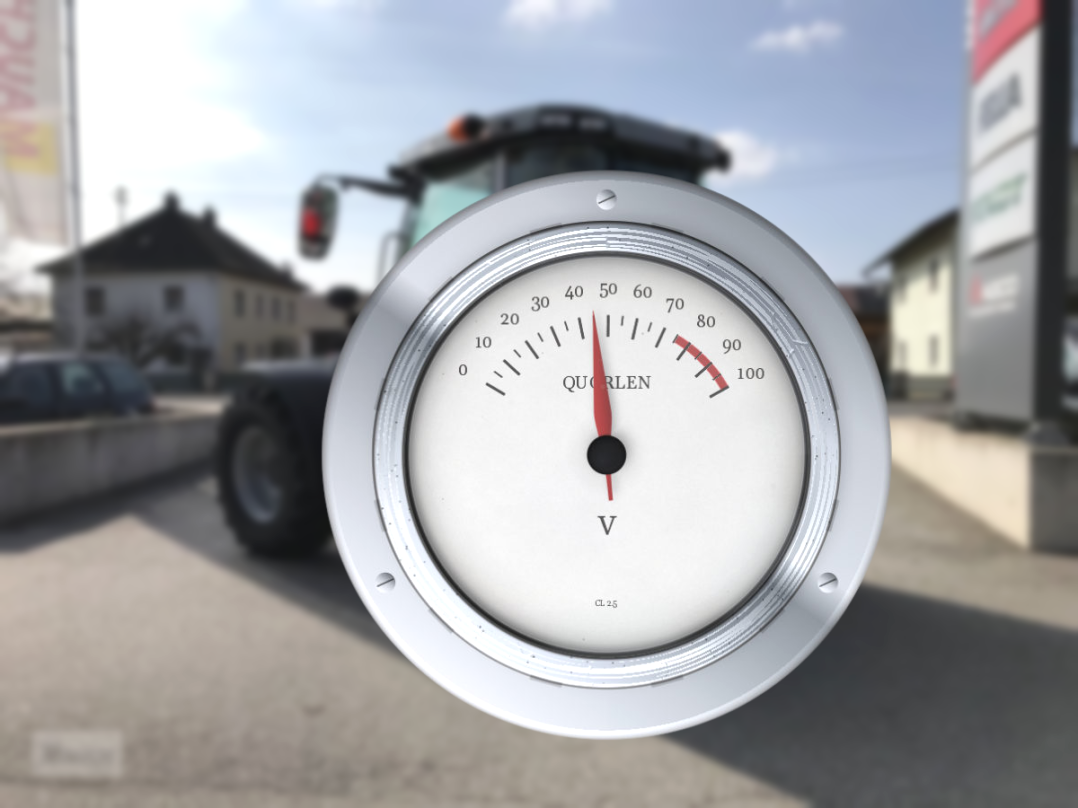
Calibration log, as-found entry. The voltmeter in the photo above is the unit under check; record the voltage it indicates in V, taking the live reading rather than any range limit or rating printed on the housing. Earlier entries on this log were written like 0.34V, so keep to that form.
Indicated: 45V
